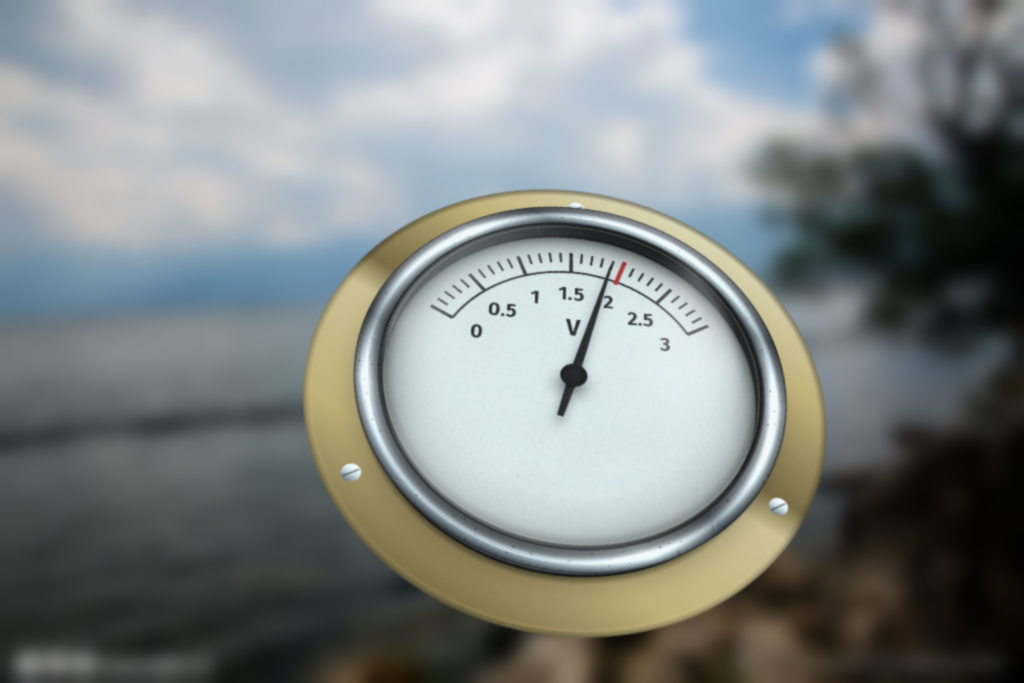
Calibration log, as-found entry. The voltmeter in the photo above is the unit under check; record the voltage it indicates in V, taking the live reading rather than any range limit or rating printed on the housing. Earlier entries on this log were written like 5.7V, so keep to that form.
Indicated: 1.9V
